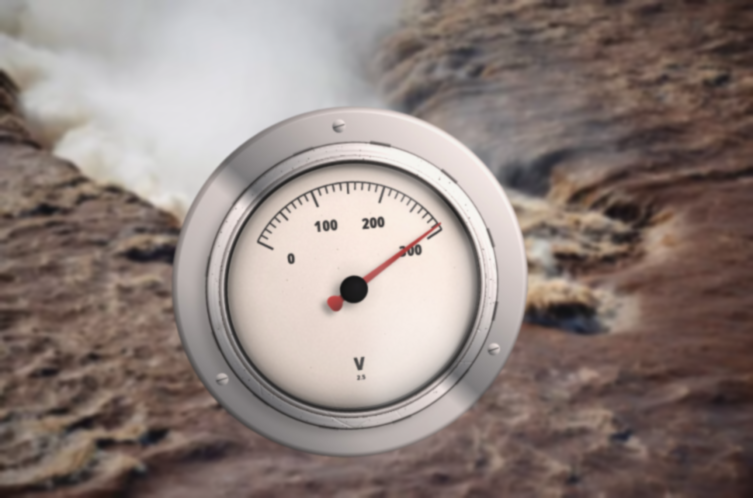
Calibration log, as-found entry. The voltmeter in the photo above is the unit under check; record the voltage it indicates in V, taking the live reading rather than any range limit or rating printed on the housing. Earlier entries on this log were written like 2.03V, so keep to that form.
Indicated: 290V
